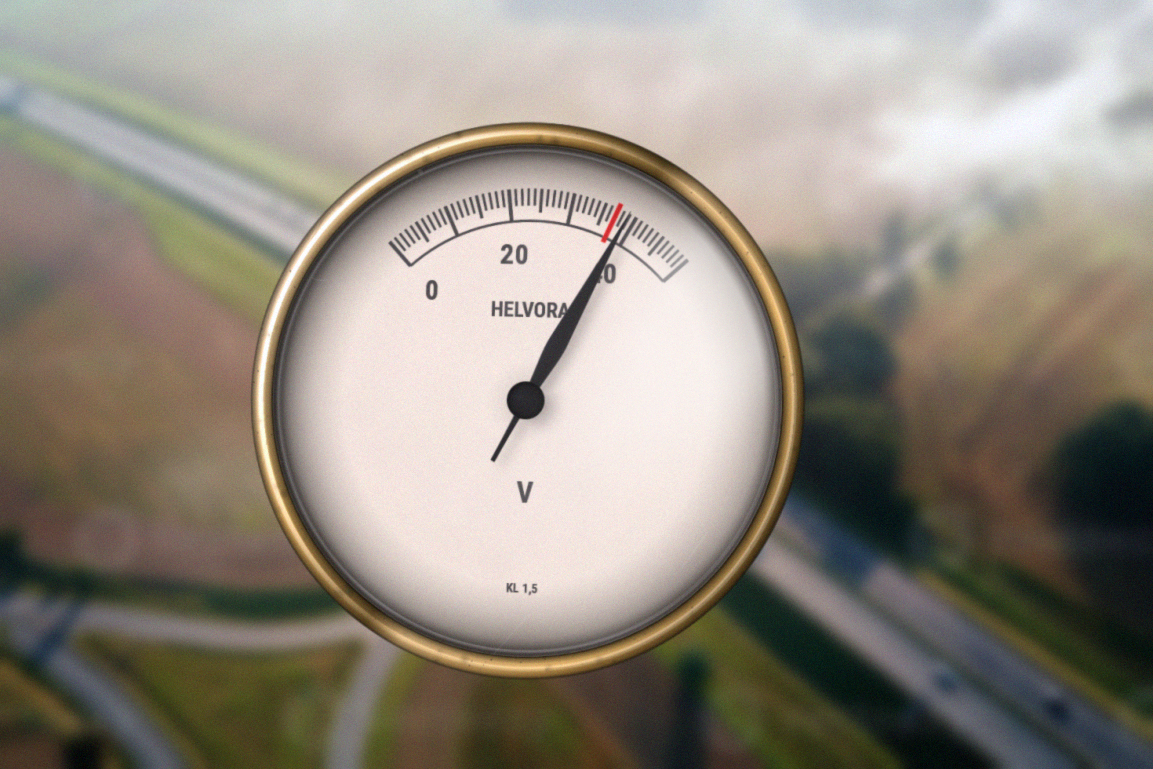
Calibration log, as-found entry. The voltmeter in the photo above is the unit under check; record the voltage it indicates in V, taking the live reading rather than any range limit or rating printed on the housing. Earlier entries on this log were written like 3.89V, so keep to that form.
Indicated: 39V
